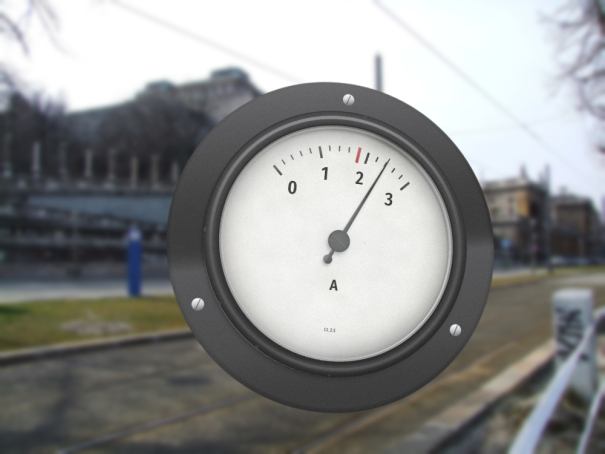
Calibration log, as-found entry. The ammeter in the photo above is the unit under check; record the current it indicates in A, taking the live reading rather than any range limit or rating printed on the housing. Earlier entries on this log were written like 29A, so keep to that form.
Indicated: 2.4A
